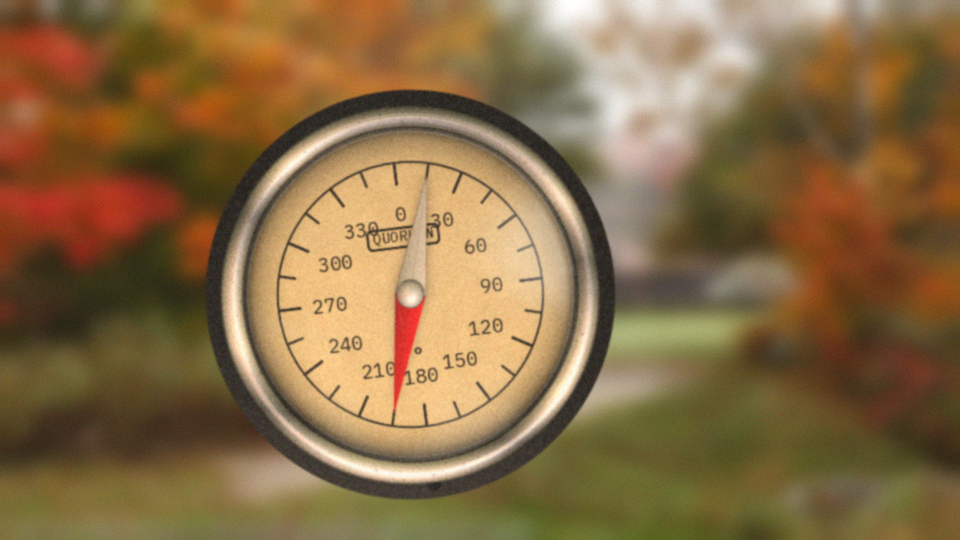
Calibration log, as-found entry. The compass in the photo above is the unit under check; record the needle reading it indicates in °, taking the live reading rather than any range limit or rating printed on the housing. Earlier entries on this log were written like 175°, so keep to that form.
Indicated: 195°
